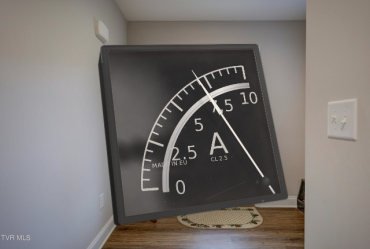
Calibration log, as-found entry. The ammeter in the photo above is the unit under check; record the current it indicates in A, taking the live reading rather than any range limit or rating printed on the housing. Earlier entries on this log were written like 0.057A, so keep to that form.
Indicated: 7A
